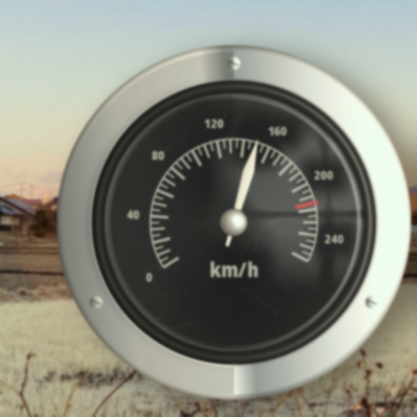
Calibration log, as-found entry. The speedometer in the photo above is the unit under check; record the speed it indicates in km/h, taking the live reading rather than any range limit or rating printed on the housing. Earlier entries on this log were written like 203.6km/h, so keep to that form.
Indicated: 150km/h
